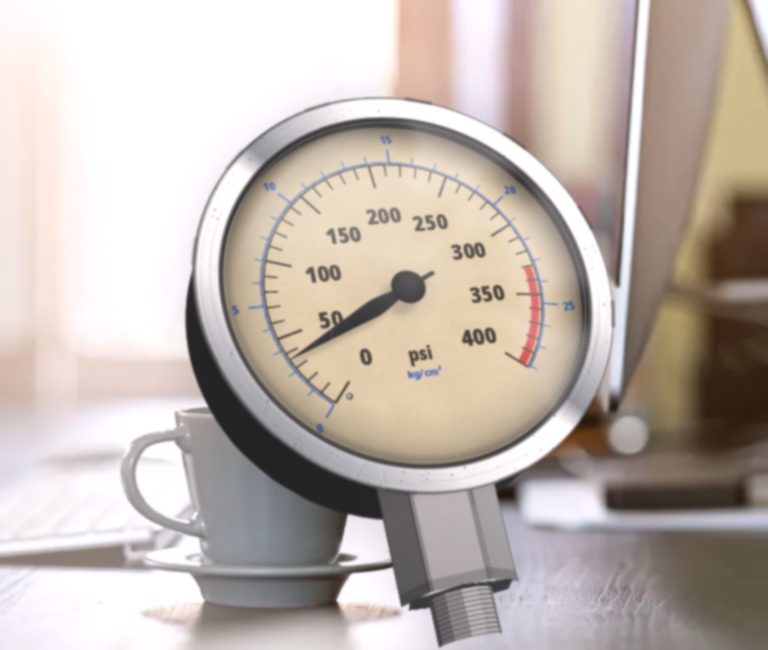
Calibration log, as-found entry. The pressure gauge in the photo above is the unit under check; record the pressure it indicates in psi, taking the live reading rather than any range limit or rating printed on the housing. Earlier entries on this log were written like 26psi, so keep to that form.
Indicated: 35psi
